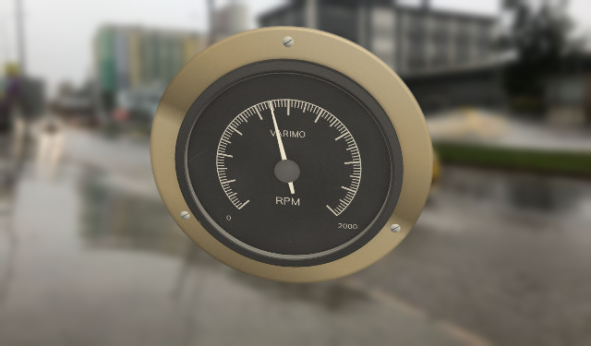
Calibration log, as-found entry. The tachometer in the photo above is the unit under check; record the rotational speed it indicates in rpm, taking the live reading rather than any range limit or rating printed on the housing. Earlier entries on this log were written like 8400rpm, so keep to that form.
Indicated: 900rpm
